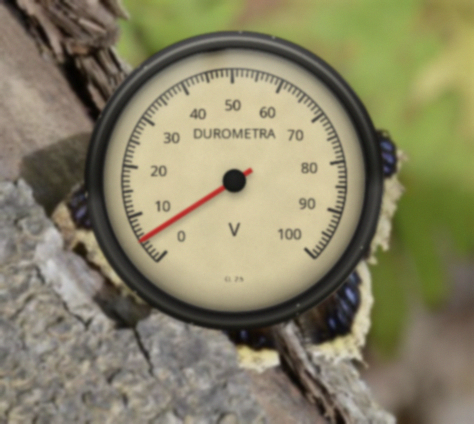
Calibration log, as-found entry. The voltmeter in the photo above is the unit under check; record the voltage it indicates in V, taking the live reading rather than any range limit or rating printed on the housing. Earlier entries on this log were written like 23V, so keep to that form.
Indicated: 5V
